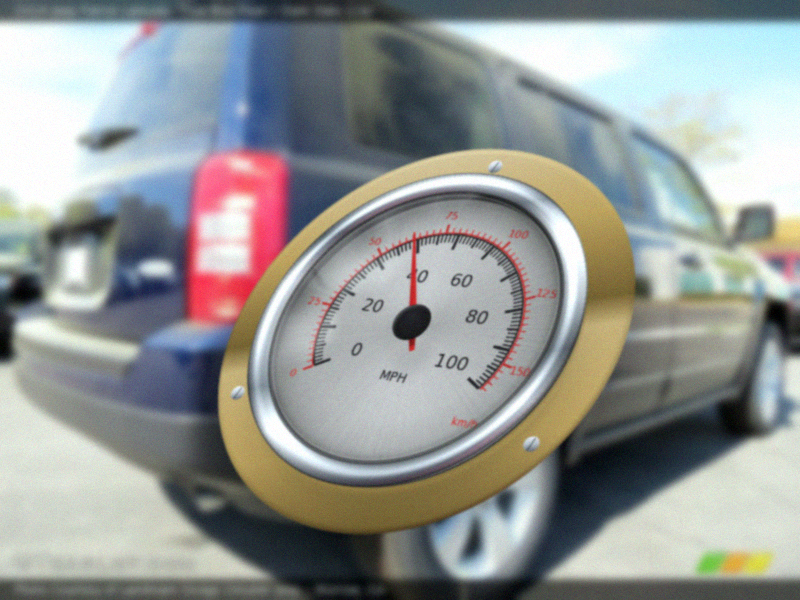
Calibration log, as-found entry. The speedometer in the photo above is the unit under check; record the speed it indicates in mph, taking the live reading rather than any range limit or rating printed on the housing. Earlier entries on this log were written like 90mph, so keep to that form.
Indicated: 40mph
